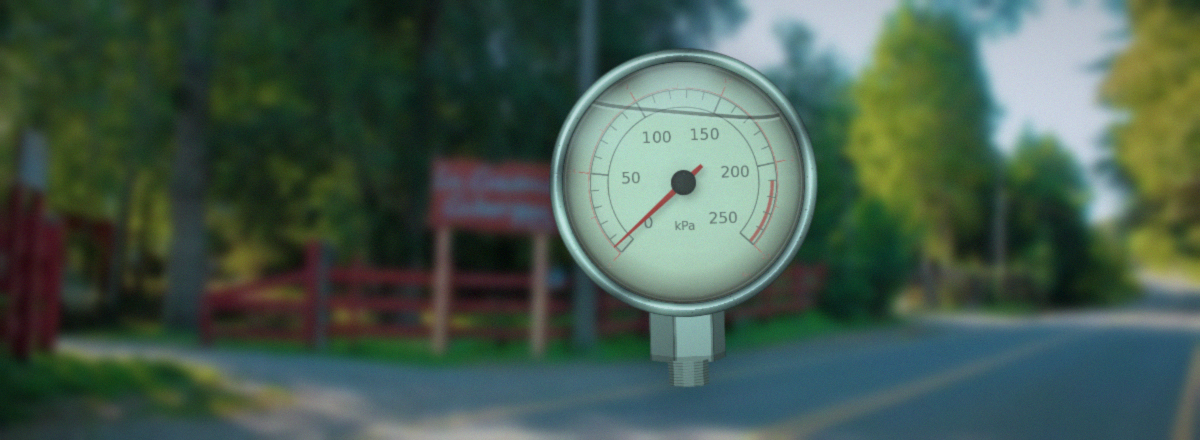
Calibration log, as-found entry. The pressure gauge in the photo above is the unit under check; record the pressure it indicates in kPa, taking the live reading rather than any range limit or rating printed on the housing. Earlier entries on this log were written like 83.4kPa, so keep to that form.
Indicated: 5kPa
